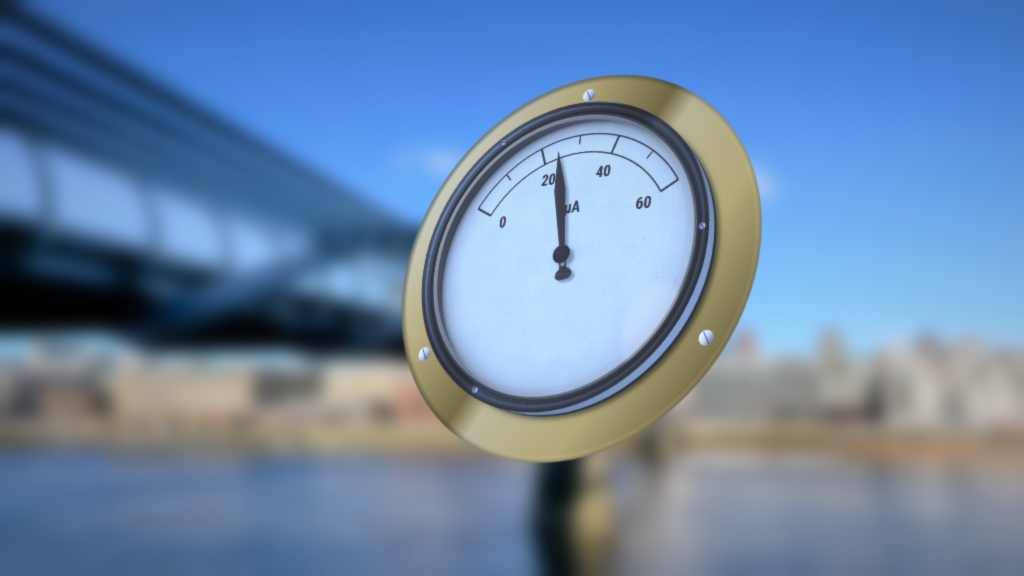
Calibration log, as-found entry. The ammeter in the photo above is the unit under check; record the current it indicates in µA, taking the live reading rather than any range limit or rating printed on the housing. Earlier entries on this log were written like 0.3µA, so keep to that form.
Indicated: 25µA
